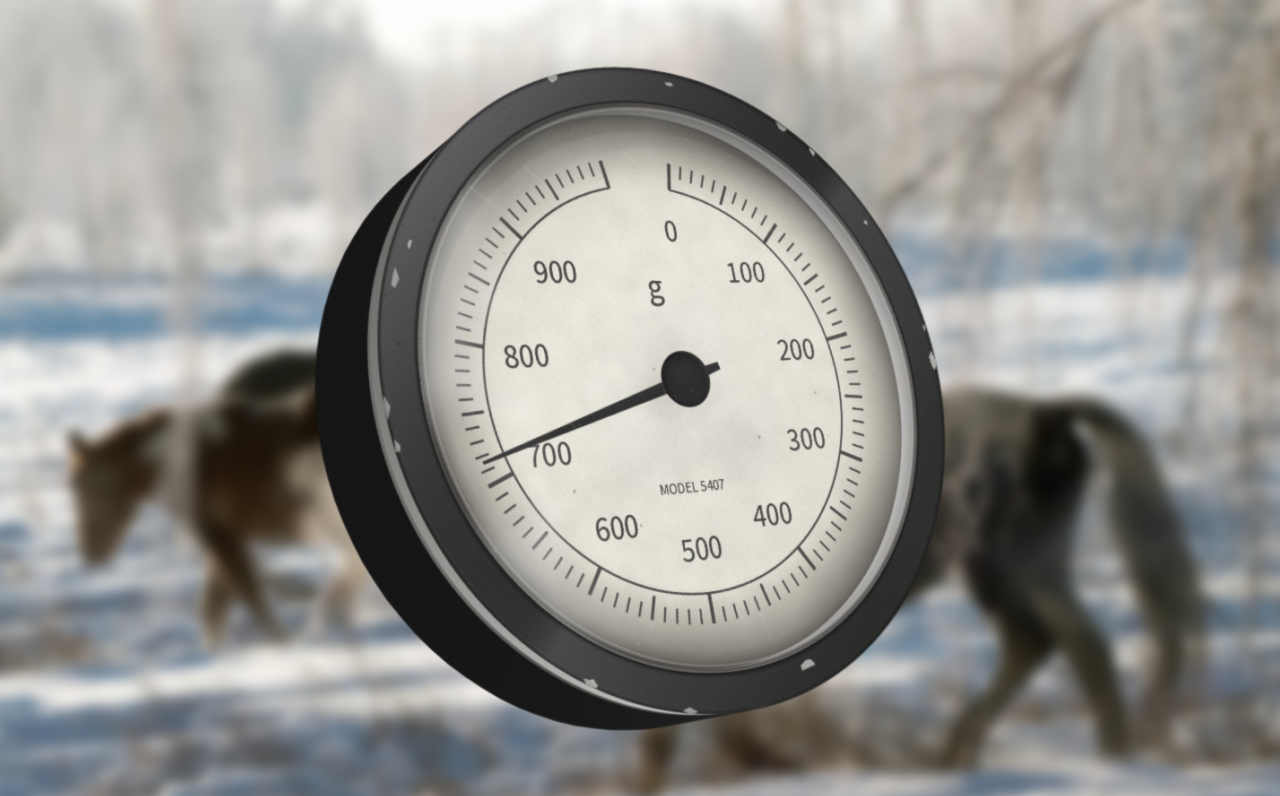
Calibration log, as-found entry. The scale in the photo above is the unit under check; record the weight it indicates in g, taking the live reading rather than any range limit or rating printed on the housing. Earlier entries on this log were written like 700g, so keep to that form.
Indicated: 715g
